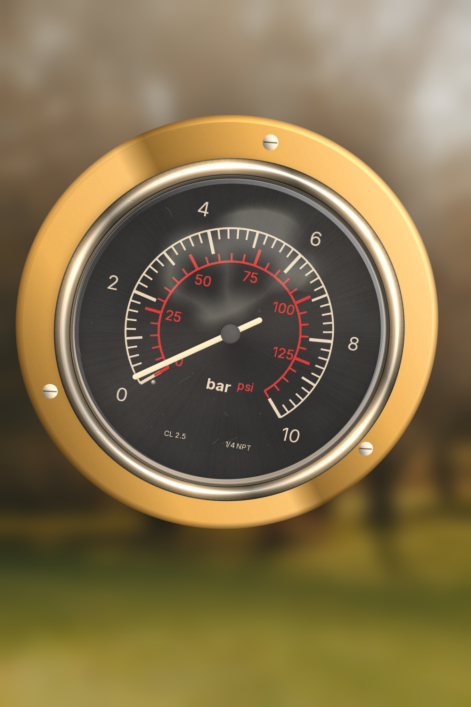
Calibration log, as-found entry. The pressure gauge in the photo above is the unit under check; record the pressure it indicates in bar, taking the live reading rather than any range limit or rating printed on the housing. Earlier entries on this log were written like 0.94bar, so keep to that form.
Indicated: 0.2bar
